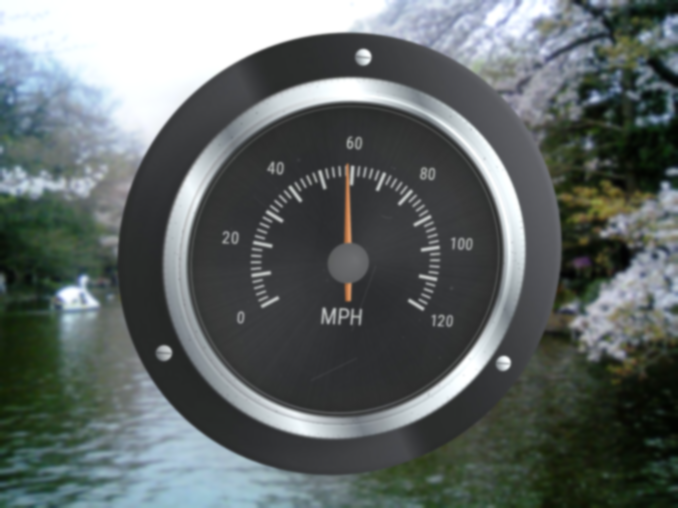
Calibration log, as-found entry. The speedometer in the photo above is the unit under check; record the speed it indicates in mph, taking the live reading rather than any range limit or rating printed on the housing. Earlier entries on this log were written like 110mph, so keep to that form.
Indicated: 58mph
